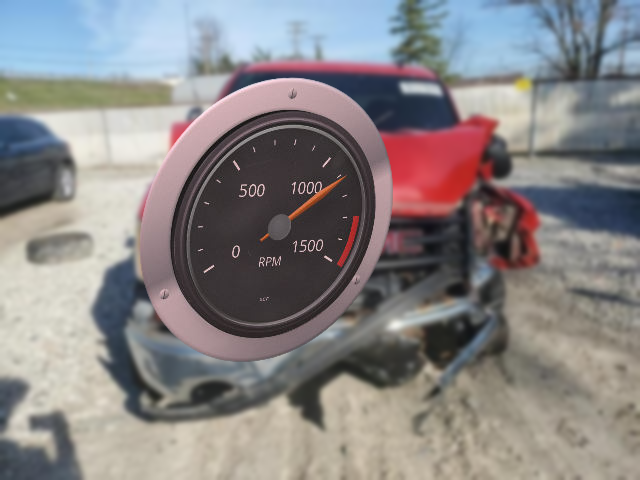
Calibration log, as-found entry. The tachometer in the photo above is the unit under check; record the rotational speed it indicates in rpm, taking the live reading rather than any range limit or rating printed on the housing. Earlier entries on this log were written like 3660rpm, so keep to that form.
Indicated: 1100rpm
